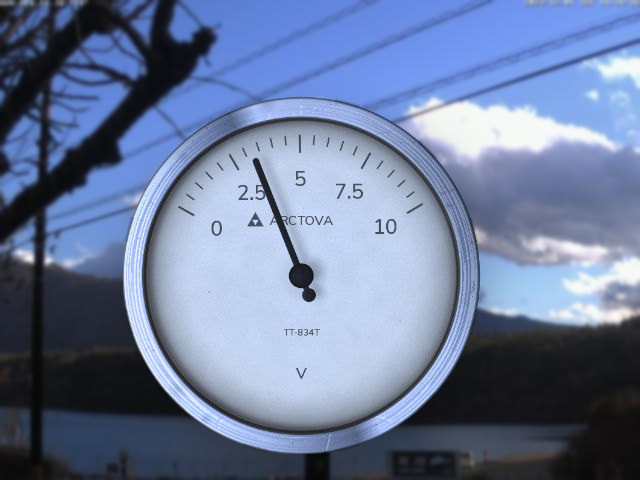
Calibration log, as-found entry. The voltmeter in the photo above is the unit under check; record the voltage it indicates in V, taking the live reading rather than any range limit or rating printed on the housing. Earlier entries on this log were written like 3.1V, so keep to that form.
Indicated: 3.25V
